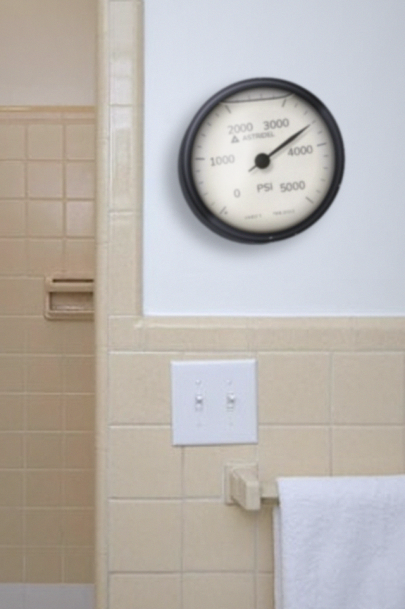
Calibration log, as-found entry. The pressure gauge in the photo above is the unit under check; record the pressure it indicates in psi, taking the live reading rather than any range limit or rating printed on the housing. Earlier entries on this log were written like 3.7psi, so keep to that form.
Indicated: 3600psi
